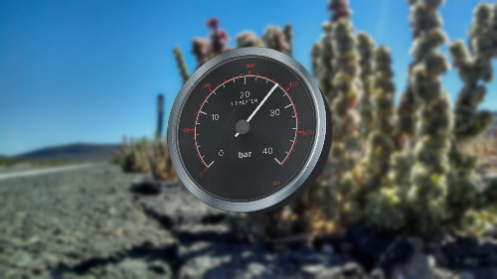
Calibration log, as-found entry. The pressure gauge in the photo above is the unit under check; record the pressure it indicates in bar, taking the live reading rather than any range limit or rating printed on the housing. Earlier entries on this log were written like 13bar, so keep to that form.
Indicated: 26bar
